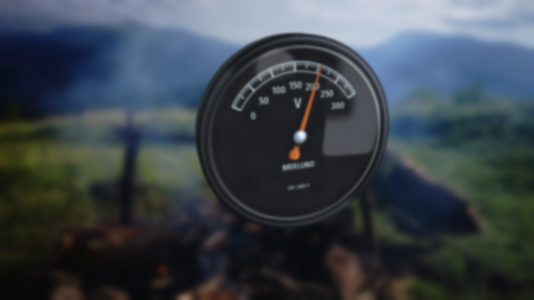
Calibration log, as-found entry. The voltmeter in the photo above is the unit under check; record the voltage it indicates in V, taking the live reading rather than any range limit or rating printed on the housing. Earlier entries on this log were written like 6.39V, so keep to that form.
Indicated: 200V
